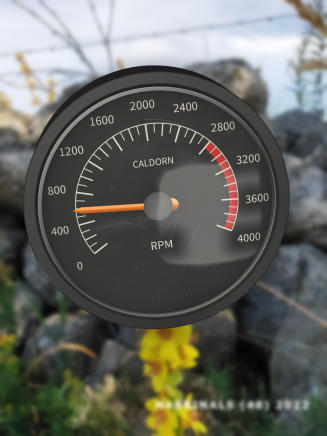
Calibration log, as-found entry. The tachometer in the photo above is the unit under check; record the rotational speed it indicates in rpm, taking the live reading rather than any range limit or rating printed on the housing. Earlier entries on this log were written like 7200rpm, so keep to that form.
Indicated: 600rpm
